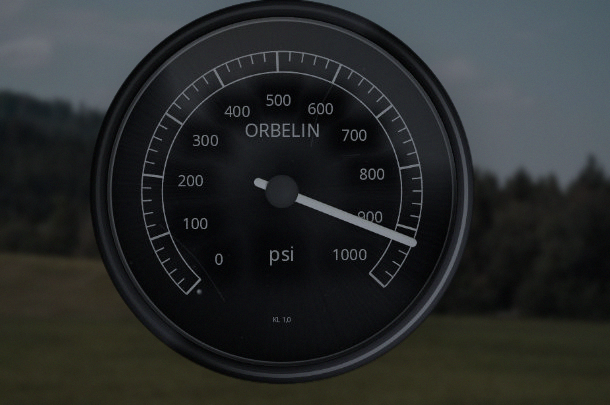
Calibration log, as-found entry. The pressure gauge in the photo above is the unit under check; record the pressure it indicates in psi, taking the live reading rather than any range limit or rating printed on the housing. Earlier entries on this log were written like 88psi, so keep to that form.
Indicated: 920psi
